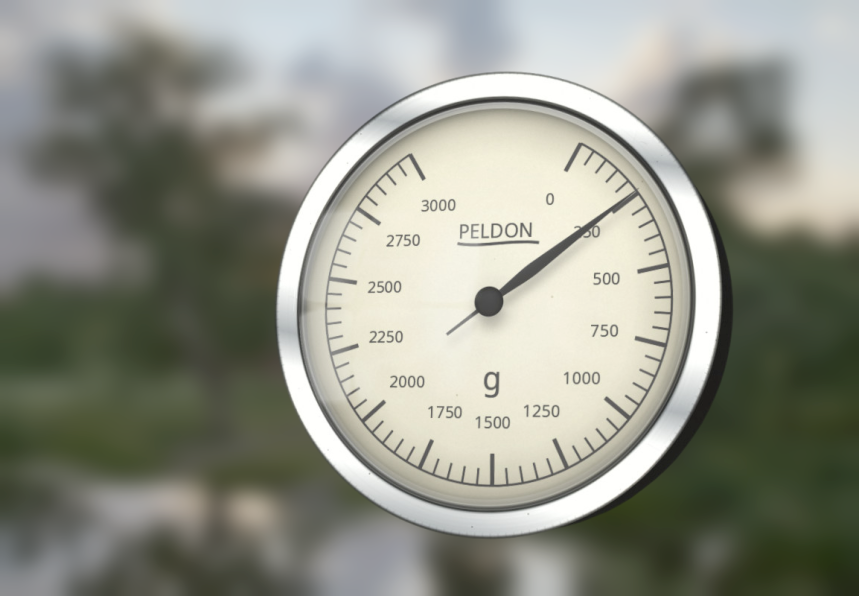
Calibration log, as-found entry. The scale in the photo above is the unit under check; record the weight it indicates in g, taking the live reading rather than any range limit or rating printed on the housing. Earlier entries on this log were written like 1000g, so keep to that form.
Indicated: 250g
